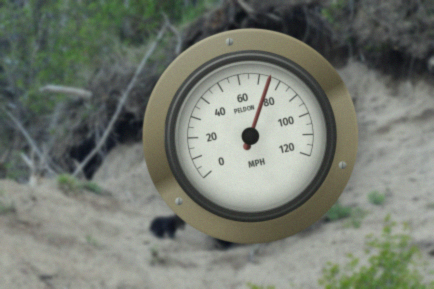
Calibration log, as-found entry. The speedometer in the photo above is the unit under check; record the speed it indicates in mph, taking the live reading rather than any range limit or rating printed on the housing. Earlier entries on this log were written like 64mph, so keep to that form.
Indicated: 75mph
